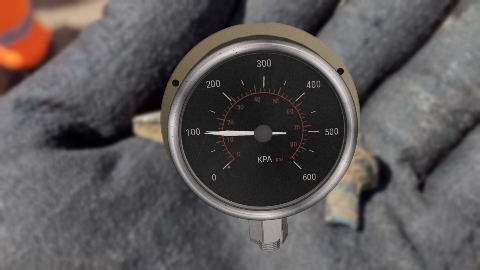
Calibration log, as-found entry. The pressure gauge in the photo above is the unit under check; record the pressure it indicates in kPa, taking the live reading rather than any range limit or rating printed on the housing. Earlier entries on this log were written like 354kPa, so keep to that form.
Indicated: 100kPa
